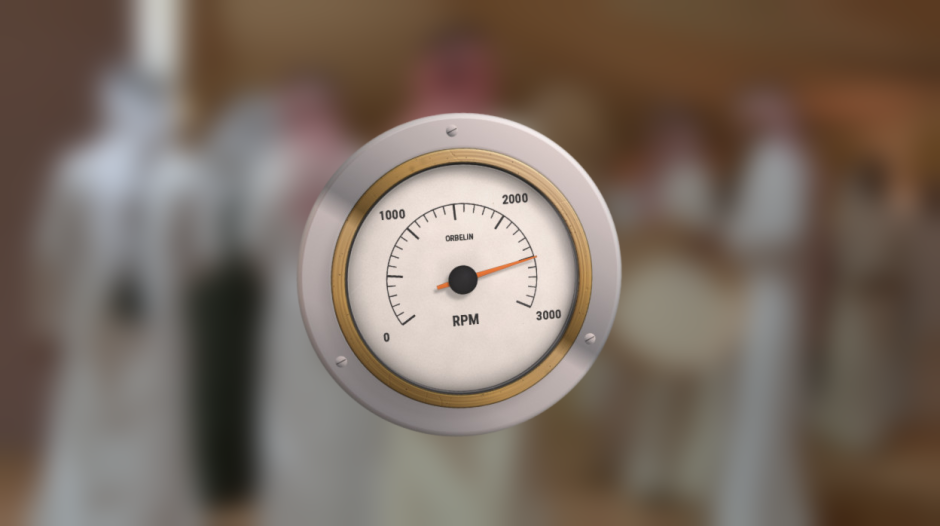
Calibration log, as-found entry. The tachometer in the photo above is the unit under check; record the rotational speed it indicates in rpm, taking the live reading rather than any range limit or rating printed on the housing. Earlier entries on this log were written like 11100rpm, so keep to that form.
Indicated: 2500rpm
